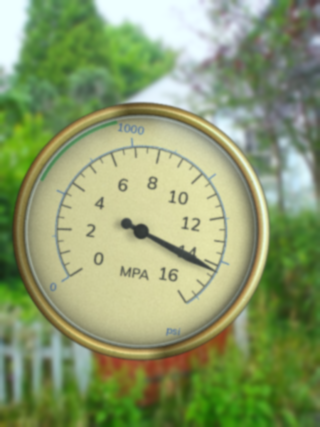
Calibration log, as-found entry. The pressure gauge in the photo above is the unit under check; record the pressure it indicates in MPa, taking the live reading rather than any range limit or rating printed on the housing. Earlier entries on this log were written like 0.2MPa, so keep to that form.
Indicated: 14.25MPa
